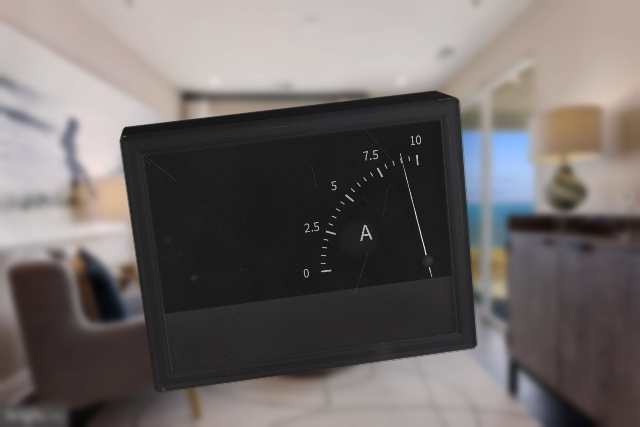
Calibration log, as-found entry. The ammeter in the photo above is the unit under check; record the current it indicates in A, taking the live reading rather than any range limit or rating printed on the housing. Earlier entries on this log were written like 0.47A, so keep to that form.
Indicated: 9A
